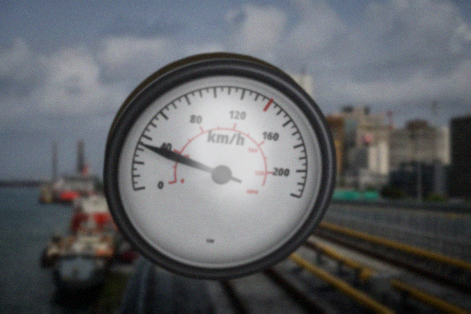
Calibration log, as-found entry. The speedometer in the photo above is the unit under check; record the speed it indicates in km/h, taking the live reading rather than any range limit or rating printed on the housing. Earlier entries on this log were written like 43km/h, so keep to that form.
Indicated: 35km/h
